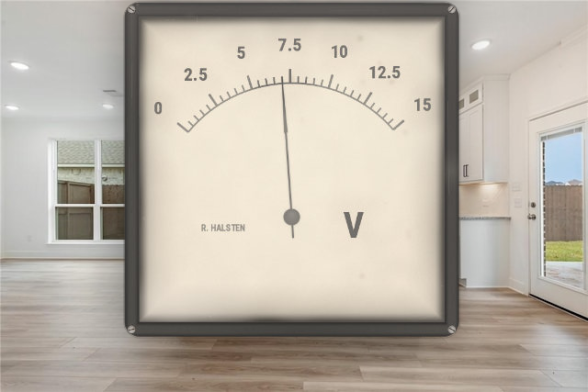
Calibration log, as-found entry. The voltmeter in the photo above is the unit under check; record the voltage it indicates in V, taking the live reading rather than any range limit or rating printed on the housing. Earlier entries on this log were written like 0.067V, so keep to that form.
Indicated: 7V
